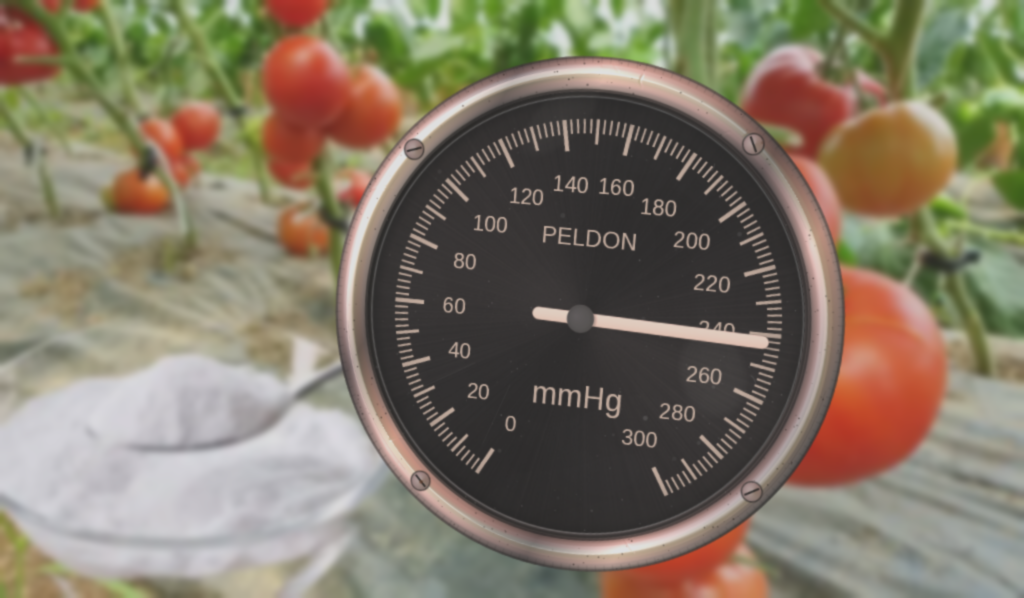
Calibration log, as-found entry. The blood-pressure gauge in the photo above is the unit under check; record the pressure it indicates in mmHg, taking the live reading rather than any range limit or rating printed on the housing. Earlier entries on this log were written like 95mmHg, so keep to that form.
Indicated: 242mmHg
